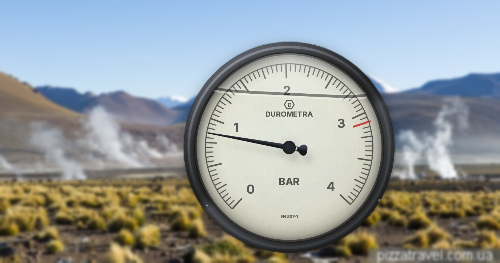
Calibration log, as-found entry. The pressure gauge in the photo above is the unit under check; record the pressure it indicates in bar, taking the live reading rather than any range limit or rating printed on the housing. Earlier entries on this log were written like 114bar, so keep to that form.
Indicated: 0.85bar
